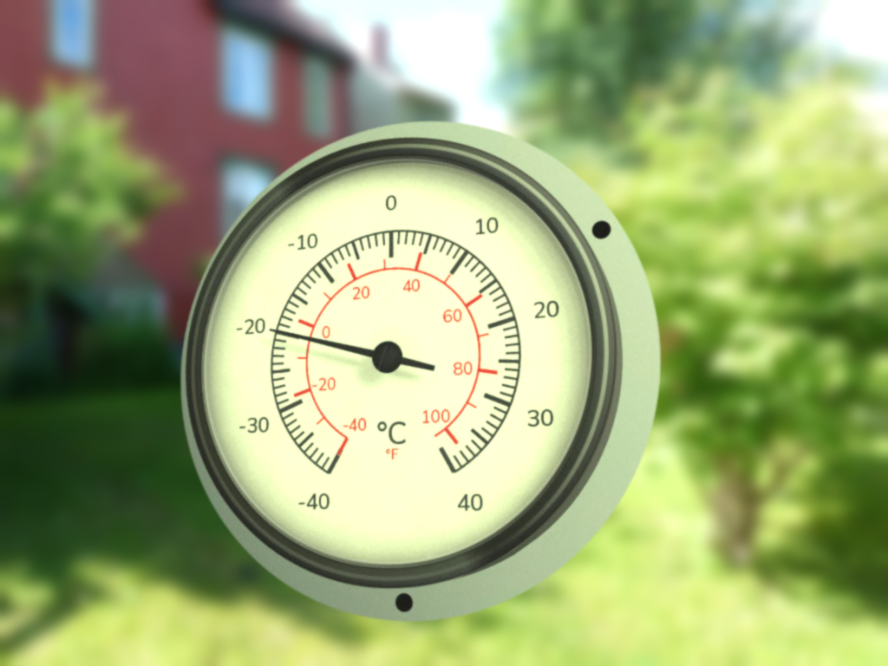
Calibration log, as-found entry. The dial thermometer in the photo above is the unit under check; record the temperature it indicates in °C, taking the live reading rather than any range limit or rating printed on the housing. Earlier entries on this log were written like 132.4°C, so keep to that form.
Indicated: -20°C
